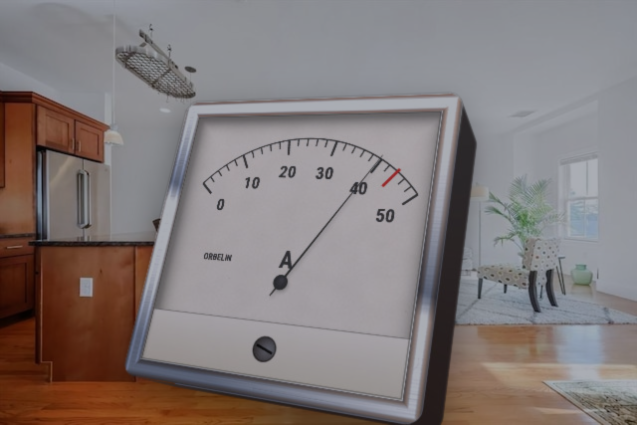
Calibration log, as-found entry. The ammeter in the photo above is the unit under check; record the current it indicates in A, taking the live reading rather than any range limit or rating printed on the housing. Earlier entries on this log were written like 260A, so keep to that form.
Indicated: 40A
